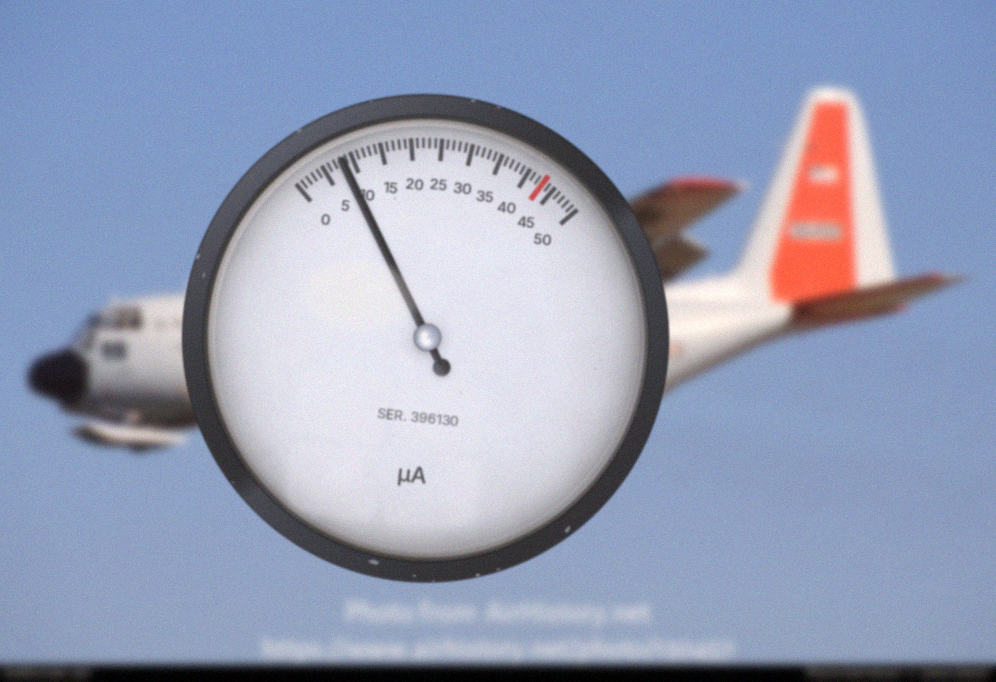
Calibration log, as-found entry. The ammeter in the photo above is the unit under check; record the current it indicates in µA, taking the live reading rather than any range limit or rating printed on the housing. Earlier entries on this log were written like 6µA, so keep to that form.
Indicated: 8µA
